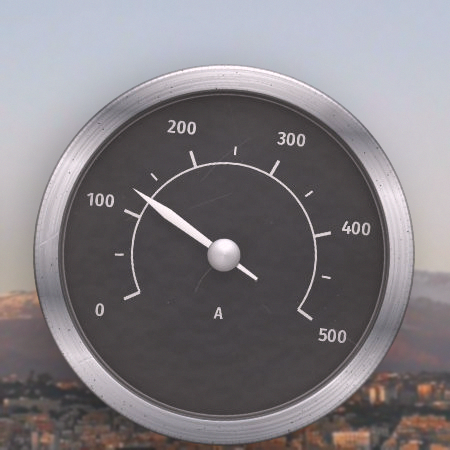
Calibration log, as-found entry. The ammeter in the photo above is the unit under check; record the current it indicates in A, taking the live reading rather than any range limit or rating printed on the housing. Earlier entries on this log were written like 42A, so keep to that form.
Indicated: 125A
